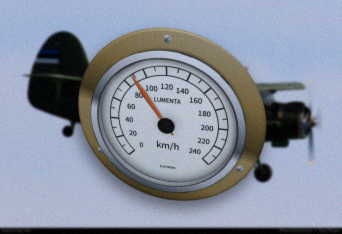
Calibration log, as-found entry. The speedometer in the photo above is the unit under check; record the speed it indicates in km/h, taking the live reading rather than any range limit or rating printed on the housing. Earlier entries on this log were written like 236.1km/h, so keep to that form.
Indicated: 90km/h
